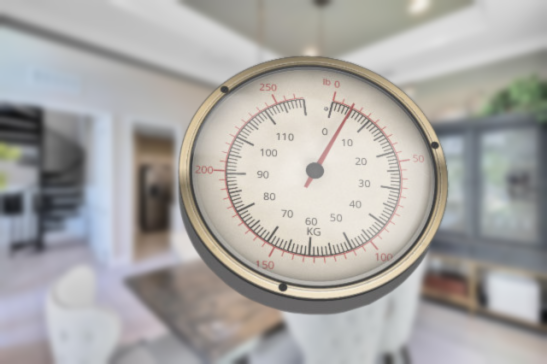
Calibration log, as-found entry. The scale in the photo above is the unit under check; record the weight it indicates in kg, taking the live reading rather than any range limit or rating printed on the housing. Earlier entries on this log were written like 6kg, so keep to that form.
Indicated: 5kg
